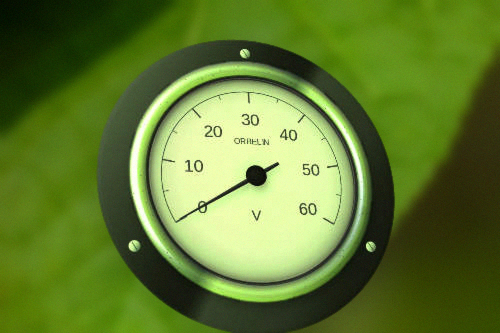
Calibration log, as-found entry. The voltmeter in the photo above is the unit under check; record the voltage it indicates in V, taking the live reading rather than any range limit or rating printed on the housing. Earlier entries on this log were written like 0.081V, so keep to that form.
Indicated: 0V
